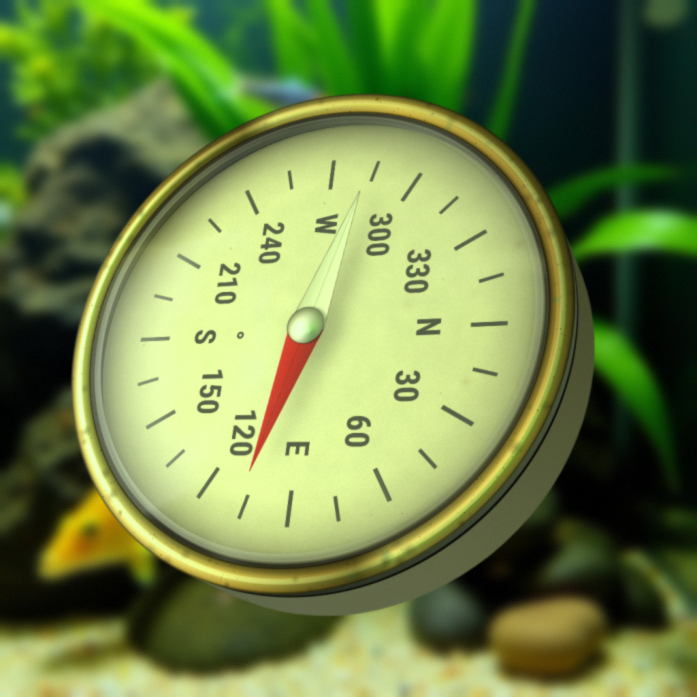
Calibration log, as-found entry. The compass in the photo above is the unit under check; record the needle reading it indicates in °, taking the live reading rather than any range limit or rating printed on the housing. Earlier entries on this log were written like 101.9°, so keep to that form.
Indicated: 105°
